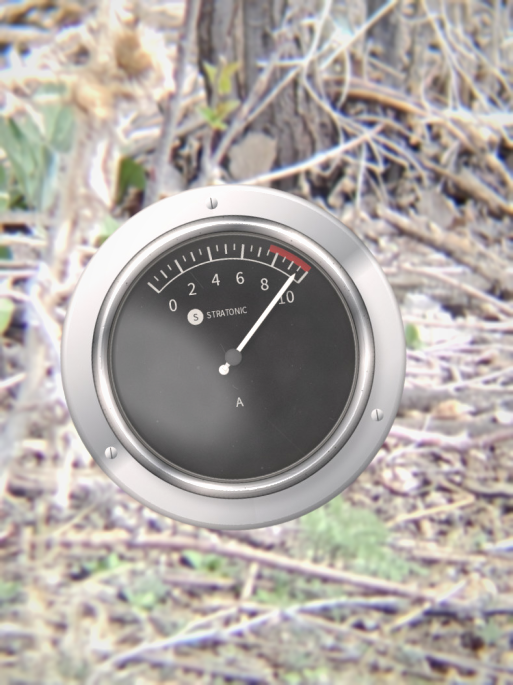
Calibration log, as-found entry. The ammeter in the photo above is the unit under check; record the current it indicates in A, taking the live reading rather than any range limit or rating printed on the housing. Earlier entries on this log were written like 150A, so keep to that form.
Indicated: 9.5A
